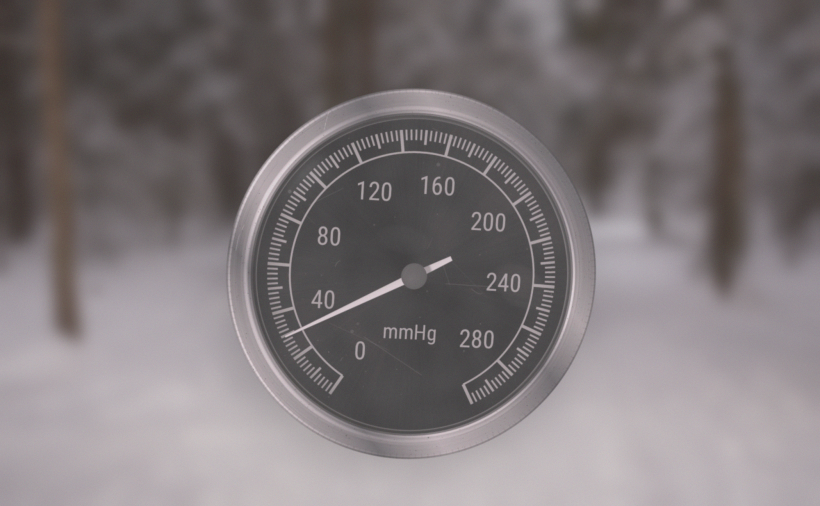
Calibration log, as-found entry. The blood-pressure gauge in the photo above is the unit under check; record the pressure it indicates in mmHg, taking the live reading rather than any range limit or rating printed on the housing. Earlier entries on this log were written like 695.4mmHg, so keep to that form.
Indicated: 30mmHg
